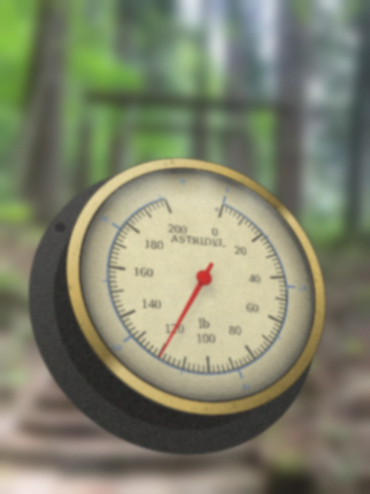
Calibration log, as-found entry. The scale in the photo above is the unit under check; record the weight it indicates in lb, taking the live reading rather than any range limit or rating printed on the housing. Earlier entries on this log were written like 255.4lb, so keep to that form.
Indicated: 120lb
